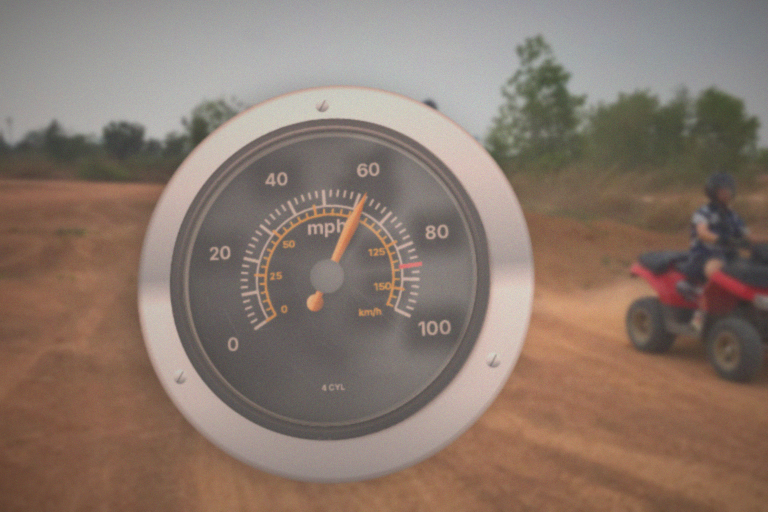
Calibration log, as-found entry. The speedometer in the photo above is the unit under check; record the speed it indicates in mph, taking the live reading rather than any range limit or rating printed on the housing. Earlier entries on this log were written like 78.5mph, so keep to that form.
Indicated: 62mph
